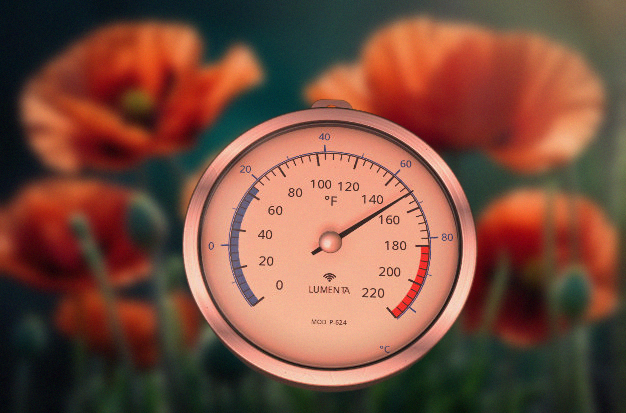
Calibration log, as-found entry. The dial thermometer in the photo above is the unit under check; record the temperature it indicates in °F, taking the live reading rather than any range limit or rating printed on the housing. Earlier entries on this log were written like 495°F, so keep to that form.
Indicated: 152°F
